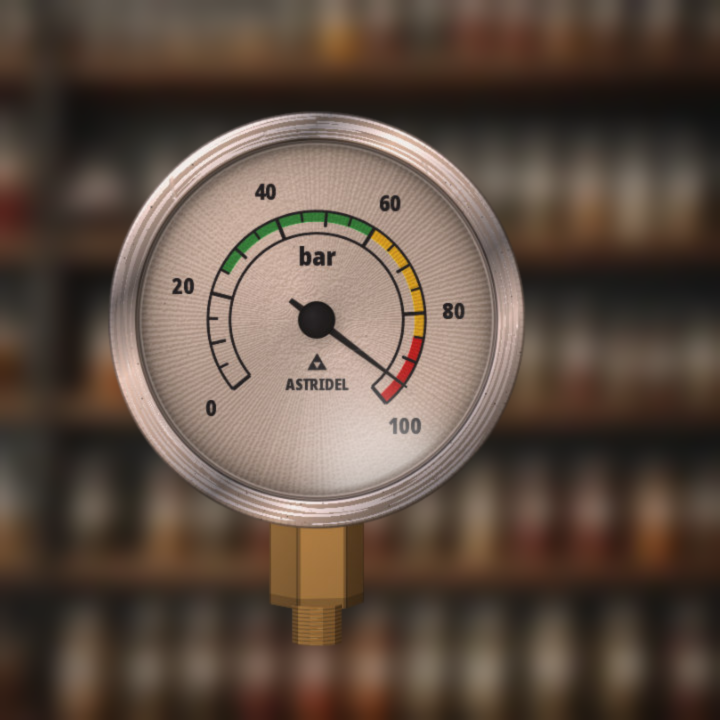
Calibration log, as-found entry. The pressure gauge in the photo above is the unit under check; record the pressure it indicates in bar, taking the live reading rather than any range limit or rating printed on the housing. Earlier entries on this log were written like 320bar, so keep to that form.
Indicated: 95bar
